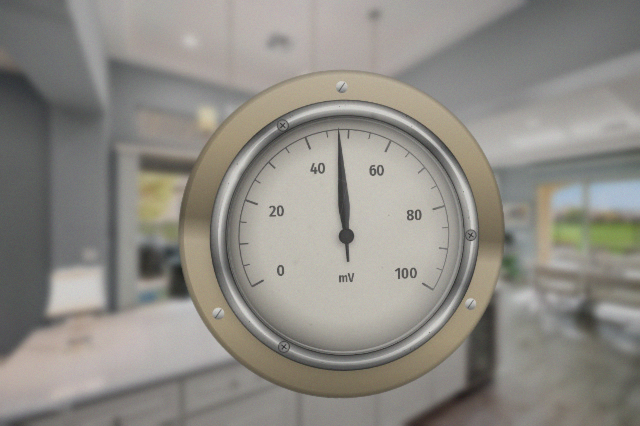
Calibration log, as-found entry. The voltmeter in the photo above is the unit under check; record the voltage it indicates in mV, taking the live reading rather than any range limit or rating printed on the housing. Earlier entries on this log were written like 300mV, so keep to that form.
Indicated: 47.5mV
